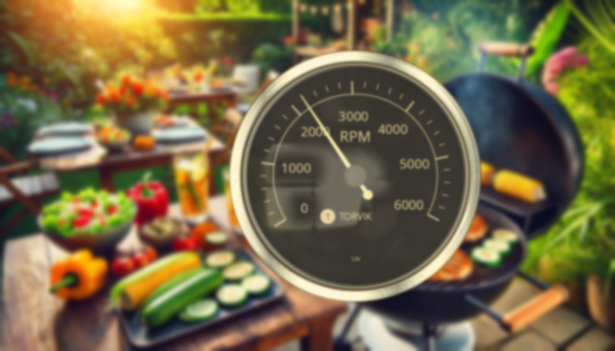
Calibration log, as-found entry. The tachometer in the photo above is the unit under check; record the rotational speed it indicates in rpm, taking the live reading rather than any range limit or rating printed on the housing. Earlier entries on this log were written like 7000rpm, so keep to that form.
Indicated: 2200rpm
